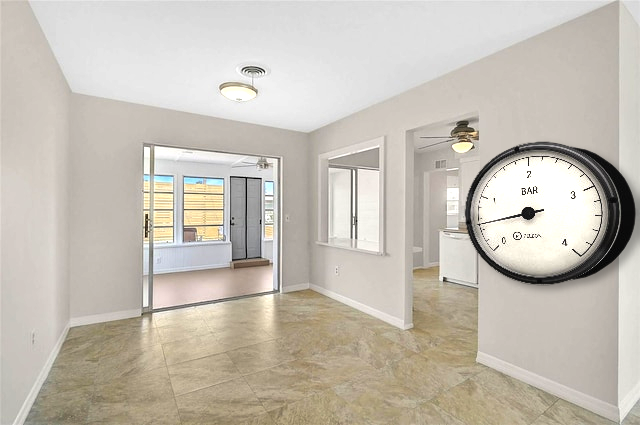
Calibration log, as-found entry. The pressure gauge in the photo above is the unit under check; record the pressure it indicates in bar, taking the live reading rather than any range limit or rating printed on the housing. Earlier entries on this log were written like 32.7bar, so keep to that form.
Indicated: 0.5bar
